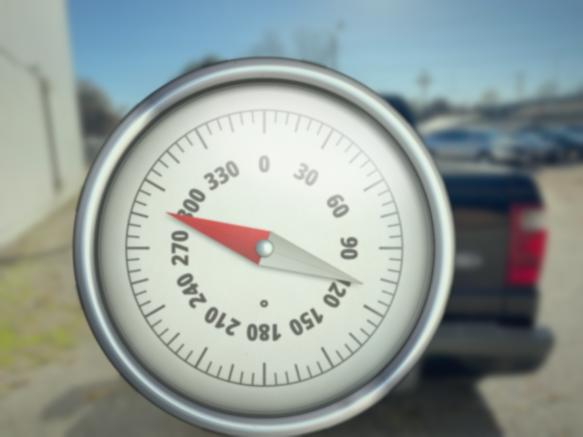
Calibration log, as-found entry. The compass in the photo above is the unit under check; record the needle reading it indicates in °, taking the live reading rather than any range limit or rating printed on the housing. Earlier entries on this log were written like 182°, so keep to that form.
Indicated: 290°
